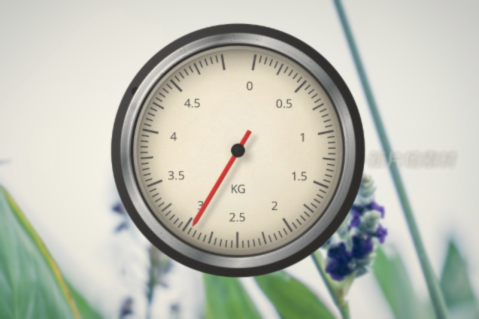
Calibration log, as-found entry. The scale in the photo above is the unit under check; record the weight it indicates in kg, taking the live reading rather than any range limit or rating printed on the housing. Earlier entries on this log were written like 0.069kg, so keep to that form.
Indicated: 2.95kg
